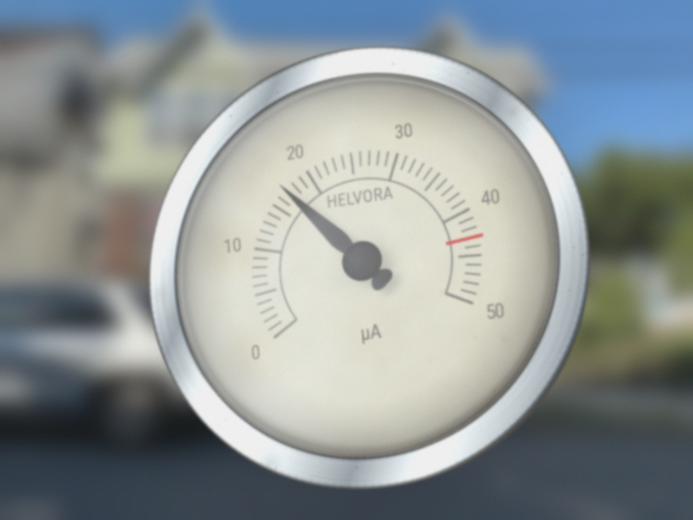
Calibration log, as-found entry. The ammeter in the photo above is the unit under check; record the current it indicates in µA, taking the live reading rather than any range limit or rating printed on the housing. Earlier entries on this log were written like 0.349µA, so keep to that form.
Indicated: 17µA
